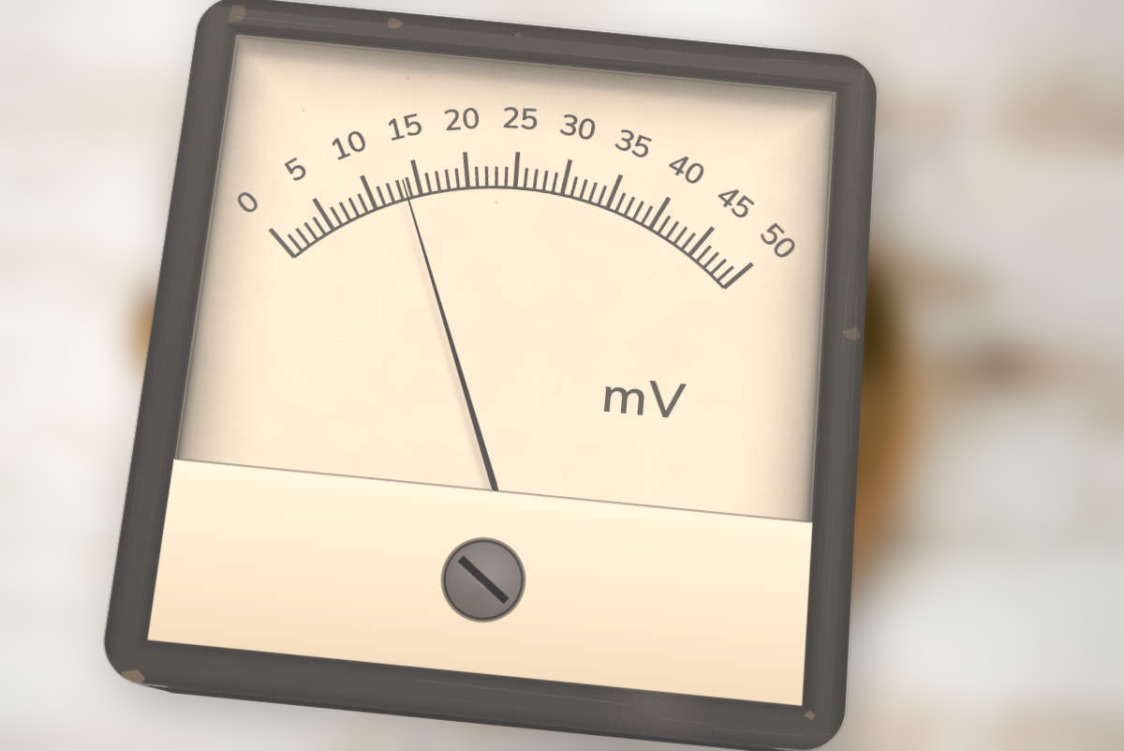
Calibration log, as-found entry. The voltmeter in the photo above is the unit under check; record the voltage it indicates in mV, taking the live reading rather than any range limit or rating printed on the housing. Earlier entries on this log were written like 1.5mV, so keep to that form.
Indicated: 13.5mV
